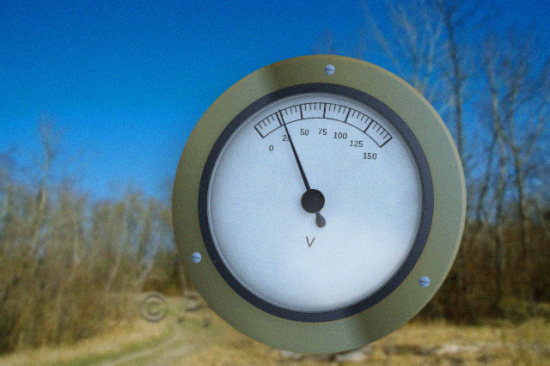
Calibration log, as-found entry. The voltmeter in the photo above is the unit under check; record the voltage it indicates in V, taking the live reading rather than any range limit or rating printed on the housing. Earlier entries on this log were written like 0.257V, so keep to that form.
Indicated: 30V
